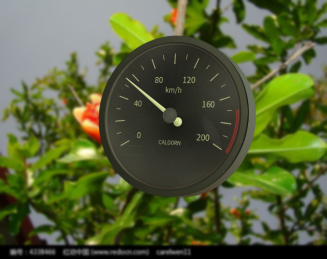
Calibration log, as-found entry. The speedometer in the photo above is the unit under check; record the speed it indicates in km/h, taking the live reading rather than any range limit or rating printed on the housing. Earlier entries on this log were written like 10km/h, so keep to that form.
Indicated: 55km/h
